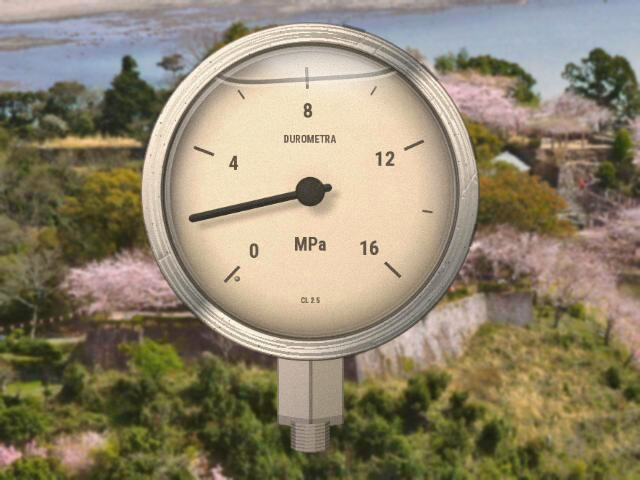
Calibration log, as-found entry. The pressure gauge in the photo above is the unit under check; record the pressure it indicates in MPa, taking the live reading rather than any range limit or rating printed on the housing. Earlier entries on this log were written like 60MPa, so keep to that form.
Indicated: 2MPa
